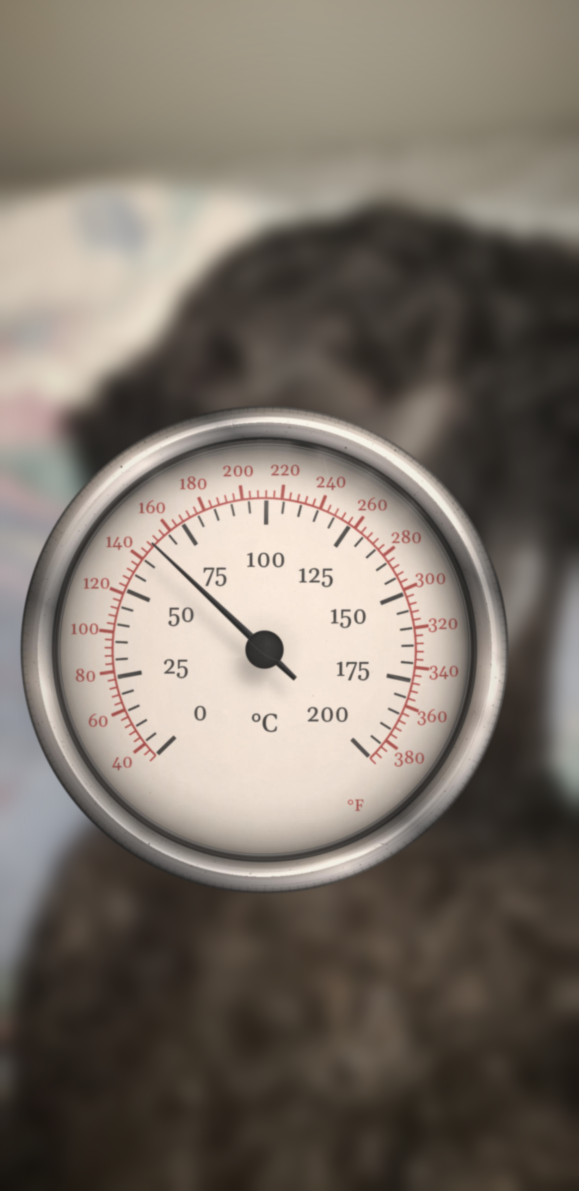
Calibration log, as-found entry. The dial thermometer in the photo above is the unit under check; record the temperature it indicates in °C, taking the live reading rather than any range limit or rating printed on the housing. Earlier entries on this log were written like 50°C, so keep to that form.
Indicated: 65°C
